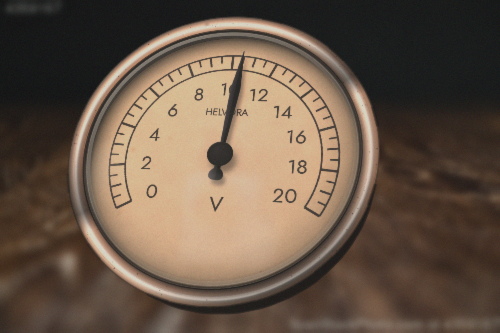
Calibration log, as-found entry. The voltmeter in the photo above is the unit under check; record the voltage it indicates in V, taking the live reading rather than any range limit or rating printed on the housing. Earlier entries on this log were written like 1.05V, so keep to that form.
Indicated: 10.5V
